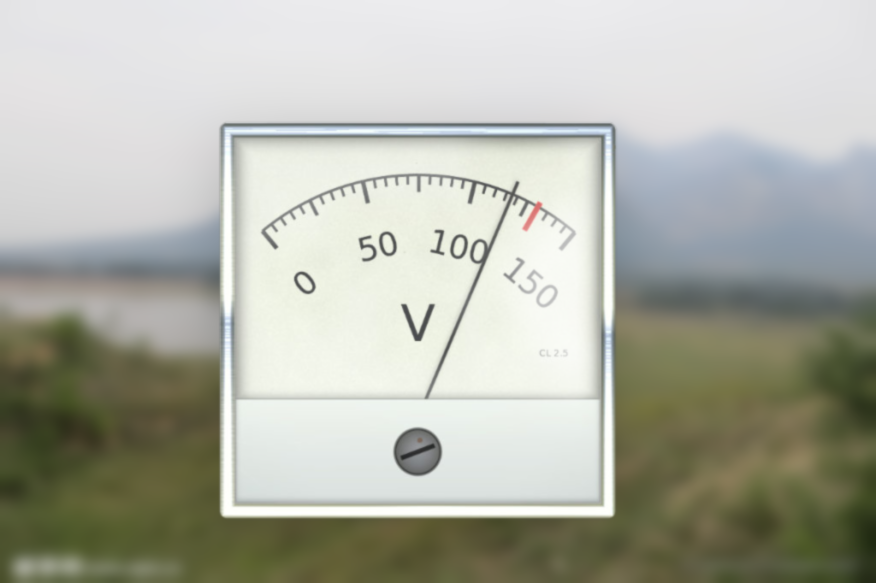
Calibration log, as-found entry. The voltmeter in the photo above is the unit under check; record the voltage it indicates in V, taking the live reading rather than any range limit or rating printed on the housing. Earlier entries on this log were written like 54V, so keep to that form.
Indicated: 117.5V
